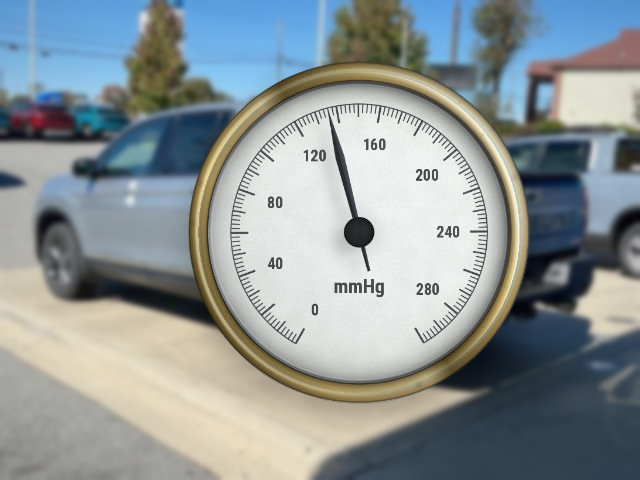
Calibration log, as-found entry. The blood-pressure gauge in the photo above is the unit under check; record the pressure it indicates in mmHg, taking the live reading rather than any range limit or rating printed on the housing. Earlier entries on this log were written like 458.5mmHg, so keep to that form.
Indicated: 136mmHg
